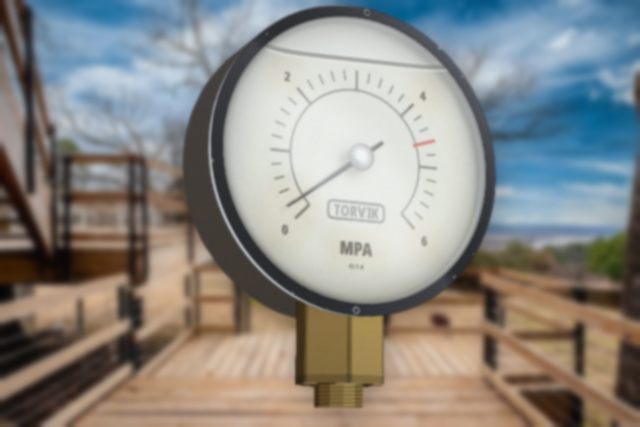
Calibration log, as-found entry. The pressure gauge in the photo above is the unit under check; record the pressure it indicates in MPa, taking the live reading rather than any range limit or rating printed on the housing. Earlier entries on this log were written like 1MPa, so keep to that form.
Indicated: 0.2MPa
